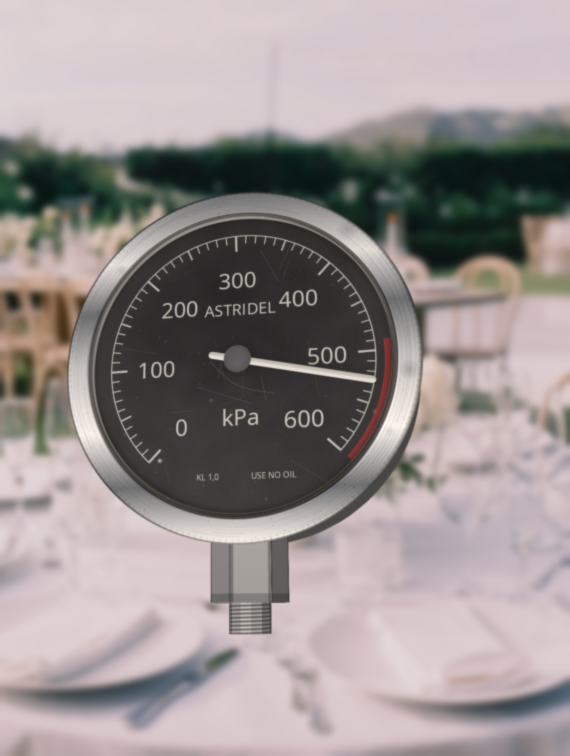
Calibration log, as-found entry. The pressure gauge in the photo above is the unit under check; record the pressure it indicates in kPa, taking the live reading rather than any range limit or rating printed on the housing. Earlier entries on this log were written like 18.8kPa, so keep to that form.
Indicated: 530kPa
